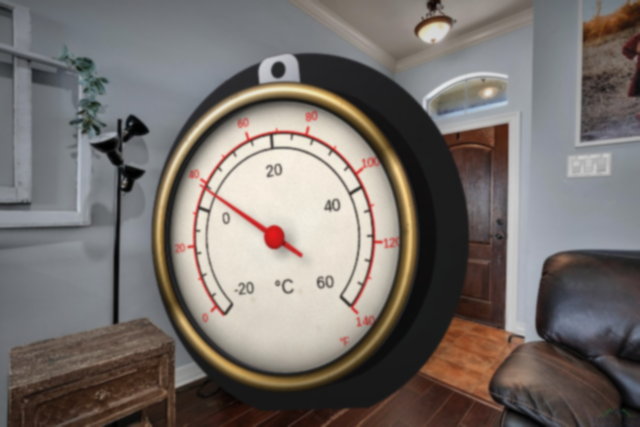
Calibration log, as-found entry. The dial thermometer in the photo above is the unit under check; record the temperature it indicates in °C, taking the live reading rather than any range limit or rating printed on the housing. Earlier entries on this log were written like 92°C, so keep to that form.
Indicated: 4°C
